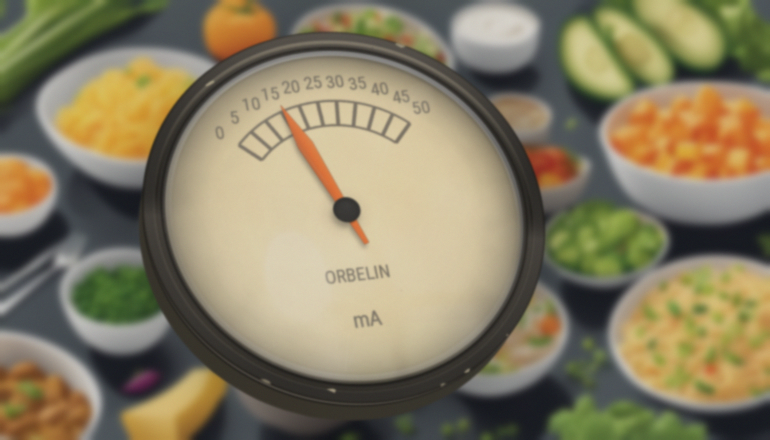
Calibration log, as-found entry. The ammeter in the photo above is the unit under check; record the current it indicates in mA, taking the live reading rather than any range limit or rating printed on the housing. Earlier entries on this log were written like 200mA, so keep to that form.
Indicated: 15mA
